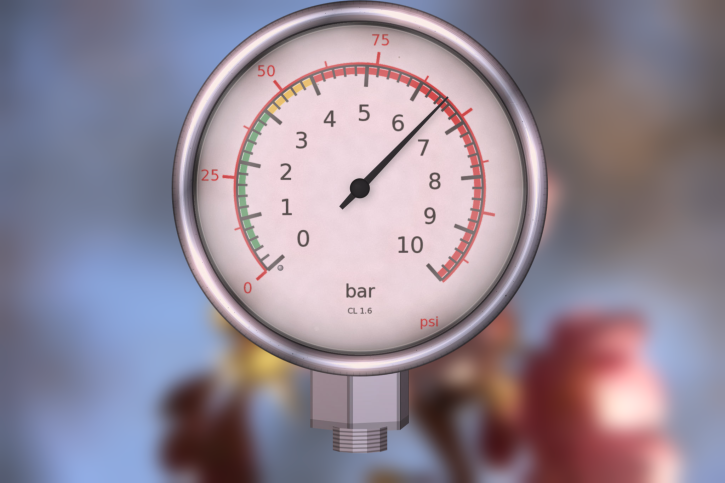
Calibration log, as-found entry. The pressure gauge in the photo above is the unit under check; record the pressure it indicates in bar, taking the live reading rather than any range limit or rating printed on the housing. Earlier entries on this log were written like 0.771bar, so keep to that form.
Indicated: 6.5bar
